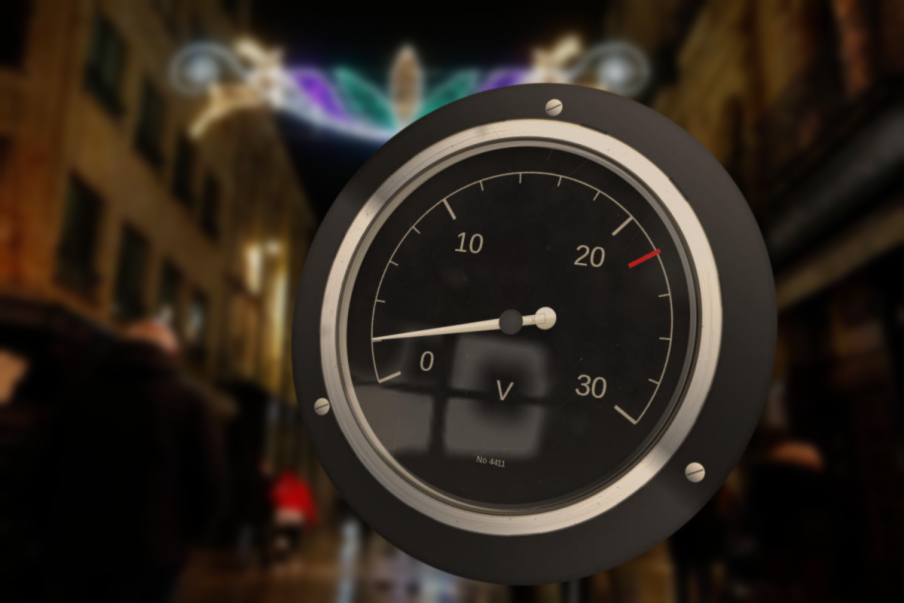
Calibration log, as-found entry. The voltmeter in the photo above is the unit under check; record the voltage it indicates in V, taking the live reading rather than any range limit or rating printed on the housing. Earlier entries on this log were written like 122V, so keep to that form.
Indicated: 2V
